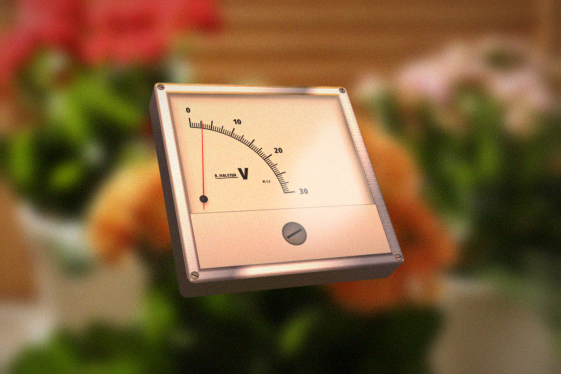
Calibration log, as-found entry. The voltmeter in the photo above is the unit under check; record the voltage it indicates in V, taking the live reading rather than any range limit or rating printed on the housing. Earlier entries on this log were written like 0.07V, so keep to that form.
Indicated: 2.5V
